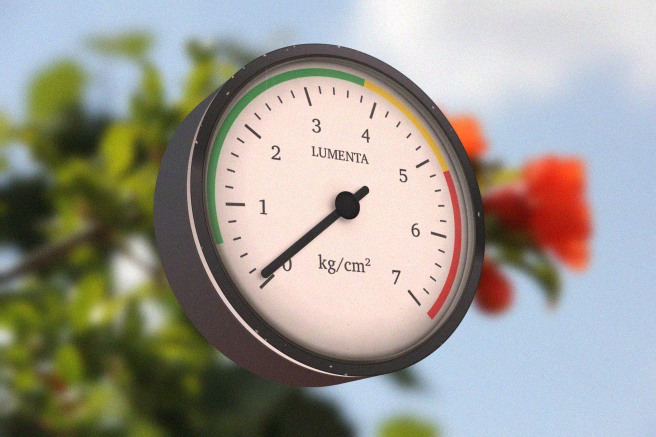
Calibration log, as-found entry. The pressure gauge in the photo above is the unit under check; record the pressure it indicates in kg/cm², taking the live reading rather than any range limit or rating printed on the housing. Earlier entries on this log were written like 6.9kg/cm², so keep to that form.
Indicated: 0.1kg/cm²
